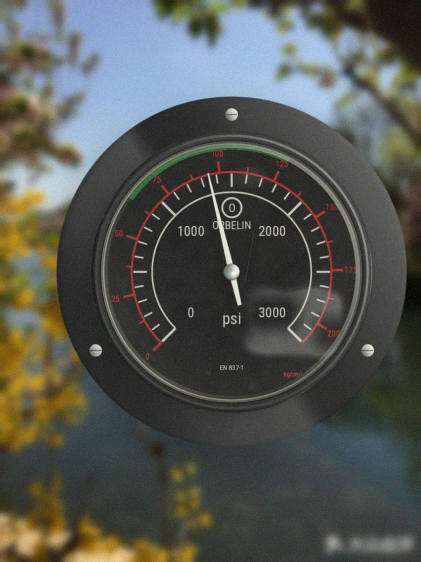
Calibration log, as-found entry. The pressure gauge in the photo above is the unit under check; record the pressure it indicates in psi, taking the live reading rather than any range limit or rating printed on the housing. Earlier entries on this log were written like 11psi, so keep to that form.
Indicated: 1350psi
